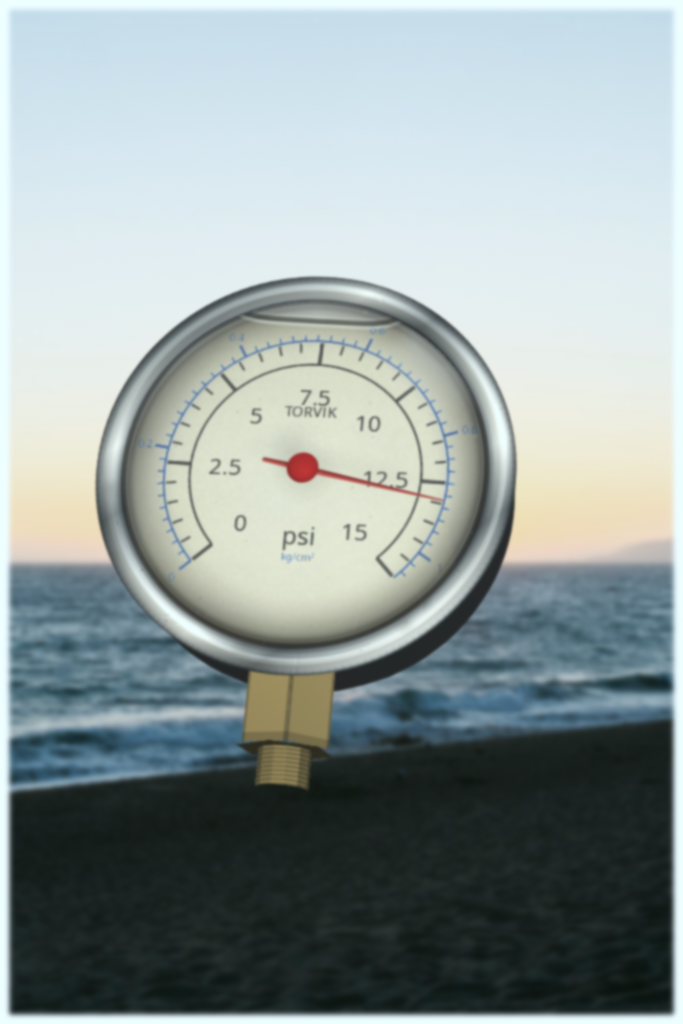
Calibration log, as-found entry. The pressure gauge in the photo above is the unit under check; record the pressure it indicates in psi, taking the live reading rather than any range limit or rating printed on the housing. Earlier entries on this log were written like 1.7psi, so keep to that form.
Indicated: 13psi
